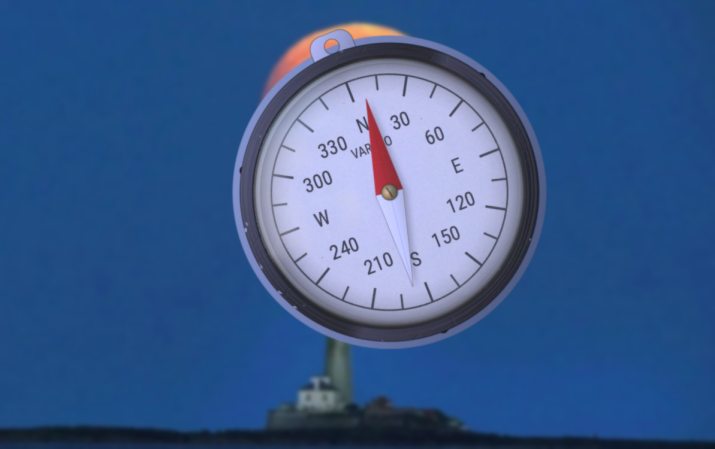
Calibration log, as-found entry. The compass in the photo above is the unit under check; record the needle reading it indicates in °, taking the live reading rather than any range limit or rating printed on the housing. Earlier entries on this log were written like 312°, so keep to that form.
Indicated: 7.5°
